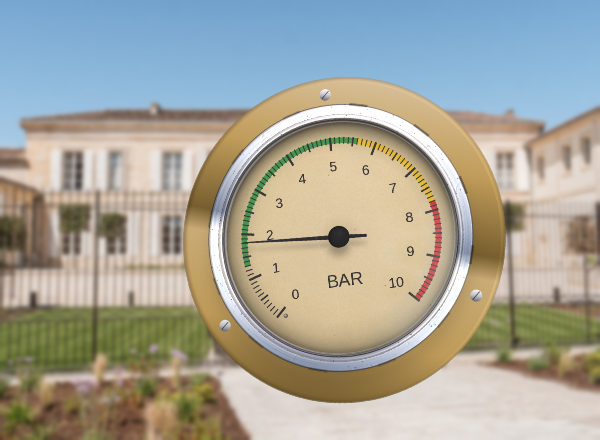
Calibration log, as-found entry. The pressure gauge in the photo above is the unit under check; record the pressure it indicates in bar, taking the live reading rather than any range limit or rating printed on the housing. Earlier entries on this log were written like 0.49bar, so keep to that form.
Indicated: 1.8bar
